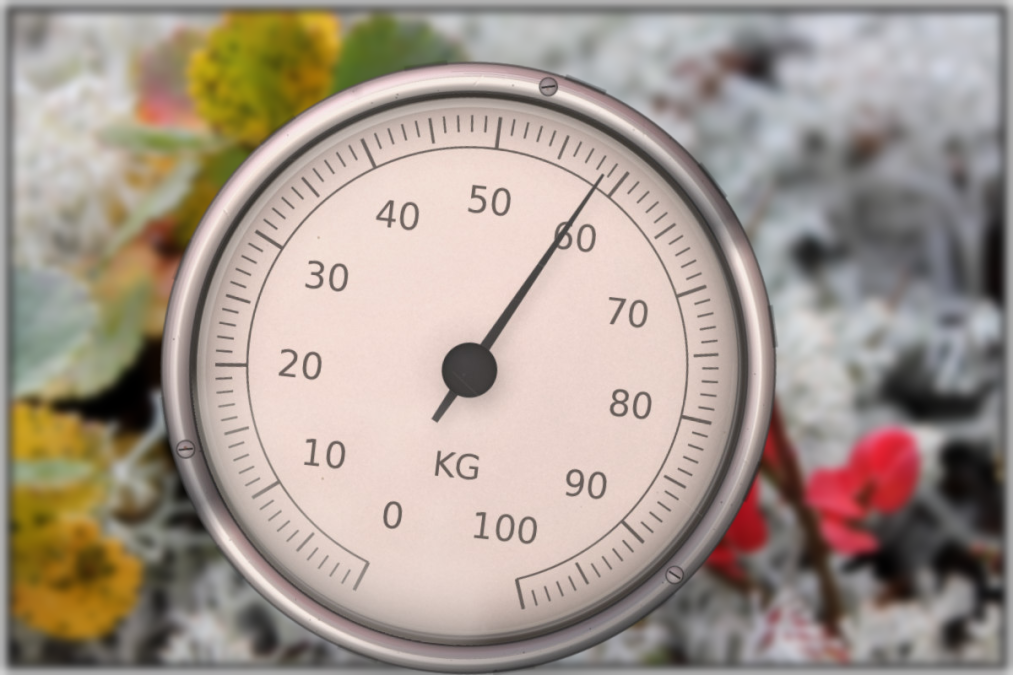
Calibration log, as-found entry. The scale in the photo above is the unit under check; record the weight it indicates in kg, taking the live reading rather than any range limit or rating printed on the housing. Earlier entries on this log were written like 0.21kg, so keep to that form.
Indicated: 58.5kg
